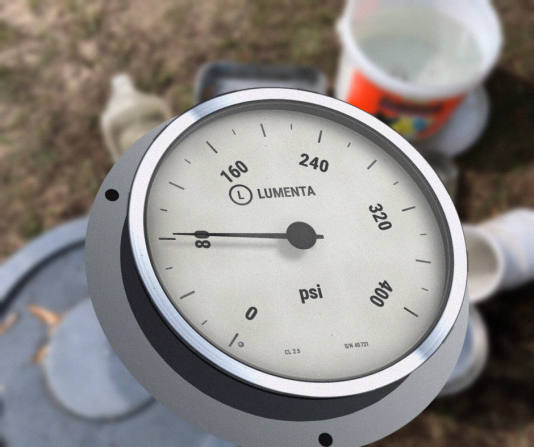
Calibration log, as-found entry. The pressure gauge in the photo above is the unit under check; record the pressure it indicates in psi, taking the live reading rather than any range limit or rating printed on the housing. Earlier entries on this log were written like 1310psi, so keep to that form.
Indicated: 80psi
